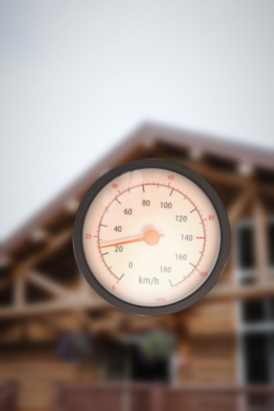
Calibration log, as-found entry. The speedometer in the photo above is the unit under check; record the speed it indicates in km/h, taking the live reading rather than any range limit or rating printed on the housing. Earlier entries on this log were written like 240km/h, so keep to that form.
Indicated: 25km/h
